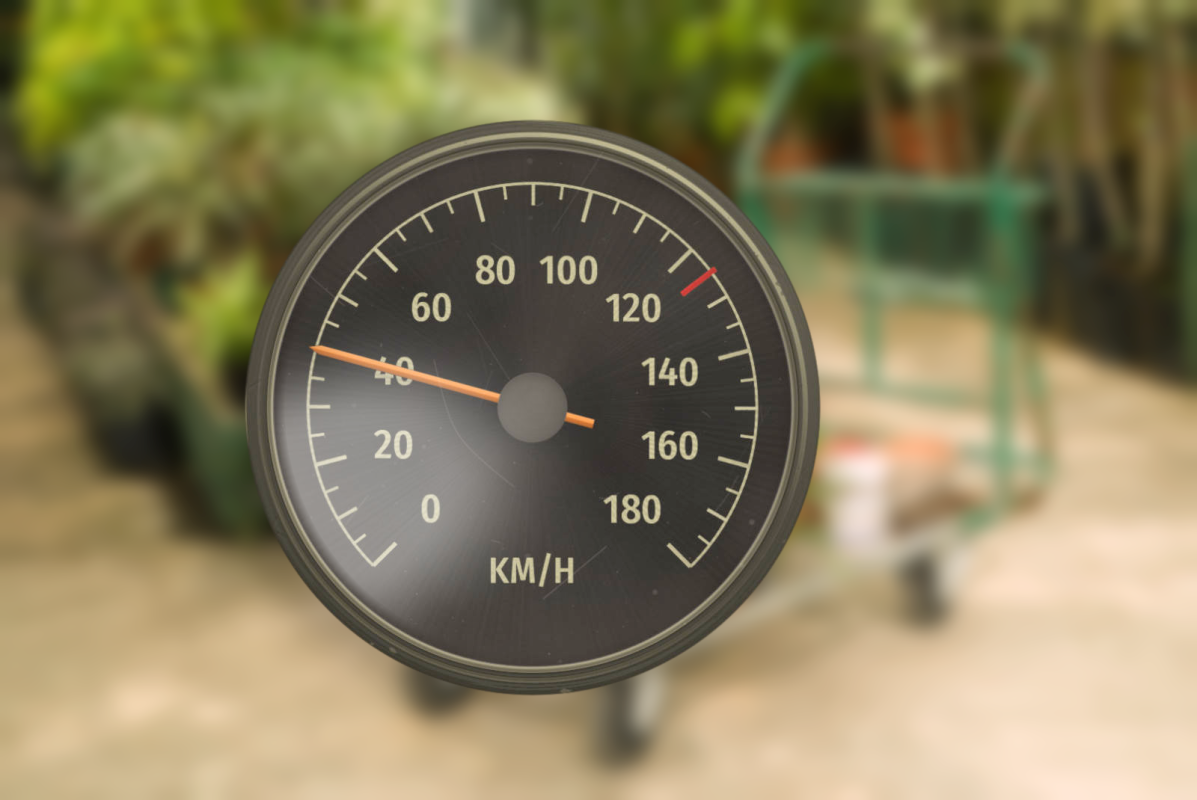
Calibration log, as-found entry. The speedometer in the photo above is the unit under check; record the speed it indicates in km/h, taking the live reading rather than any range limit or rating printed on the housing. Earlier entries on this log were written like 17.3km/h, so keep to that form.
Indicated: 40km/h
